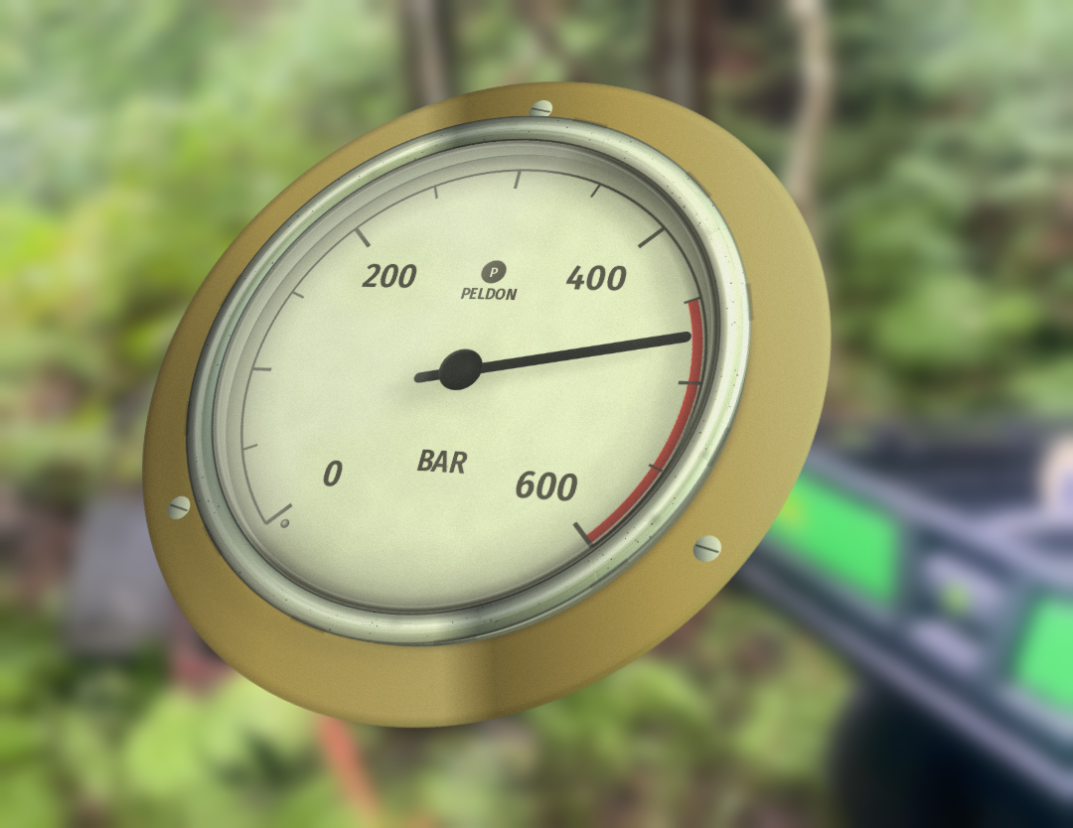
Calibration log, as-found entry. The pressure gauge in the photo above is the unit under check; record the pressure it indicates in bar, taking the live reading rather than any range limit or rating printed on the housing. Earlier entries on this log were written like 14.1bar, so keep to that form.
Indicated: 475bar
